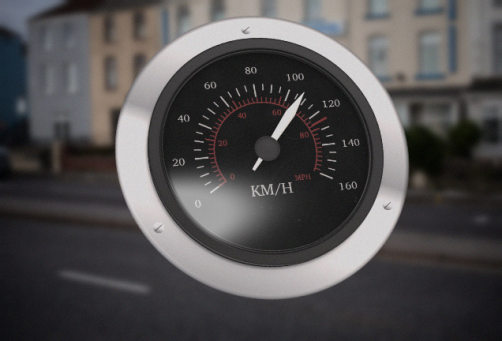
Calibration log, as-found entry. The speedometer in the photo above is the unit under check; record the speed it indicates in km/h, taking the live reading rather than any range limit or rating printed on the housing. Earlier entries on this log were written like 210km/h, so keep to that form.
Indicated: 107.5km/h
